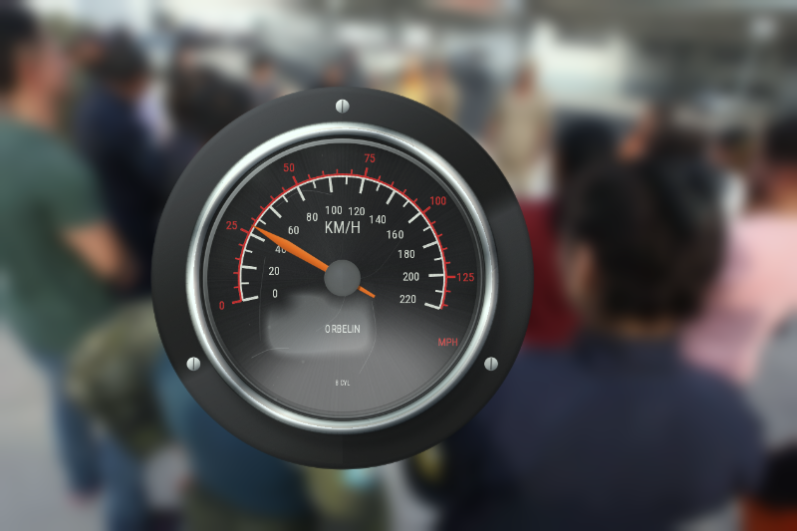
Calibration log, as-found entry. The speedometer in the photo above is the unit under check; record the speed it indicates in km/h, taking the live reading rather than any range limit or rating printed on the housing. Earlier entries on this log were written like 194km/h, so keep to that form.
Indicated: 45km/h
